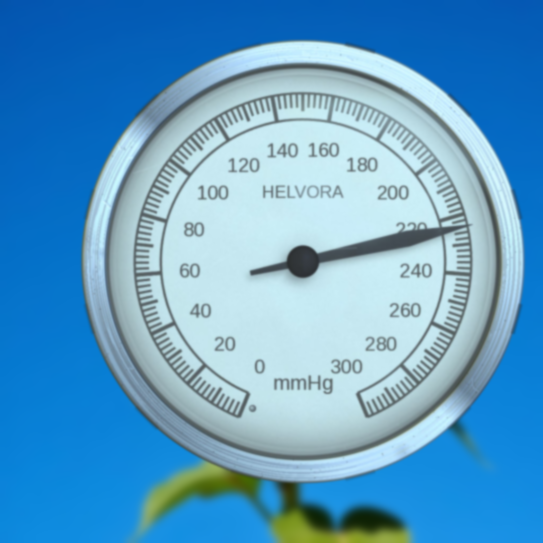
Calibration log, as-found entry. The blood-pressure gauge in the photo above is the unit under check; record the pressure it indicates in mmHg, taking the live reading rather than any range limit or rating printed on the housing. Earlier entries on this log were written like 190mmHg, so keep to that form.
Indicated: 224mmHg
